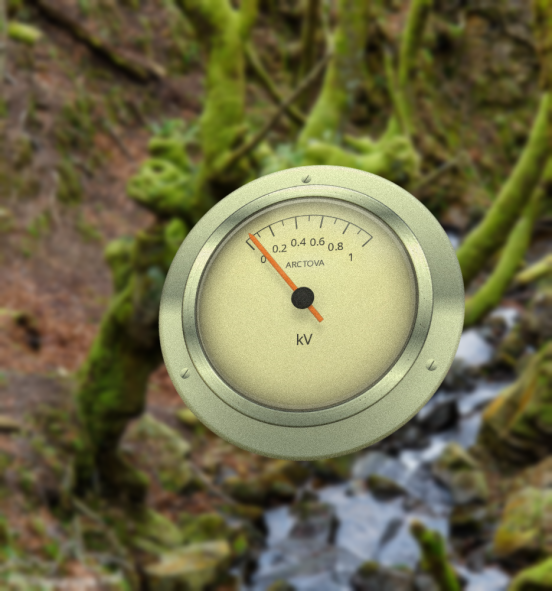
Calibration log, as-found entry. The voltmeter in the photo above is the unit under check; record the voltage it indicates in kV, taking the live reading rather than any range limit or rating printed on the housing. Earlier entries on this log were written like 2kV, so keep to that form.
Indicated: 0.05kV
